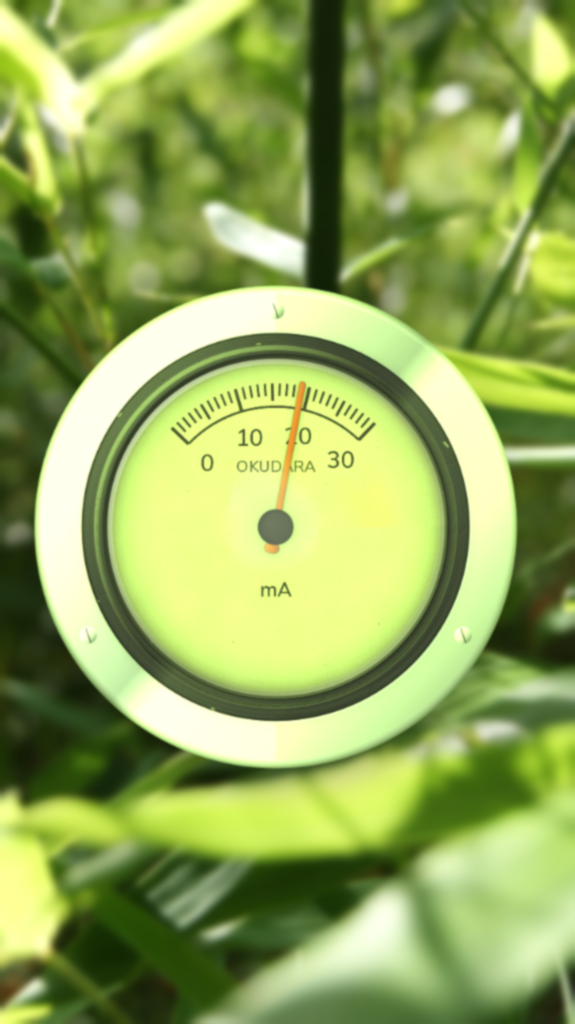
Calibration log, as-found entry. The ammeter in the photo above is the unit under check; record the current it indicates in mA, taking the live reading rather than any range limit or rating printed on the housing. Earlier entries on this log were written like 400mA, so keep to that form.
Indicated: 19mA
